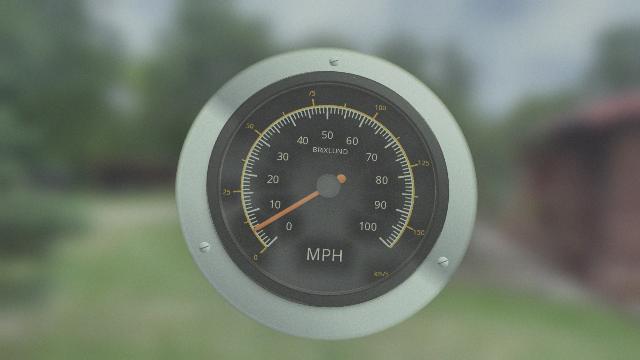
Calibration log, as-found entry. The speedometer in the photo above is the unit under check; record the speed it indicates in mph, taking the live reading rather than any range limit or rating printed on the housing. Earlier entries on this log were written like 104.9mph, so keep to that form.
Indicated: 5mph
